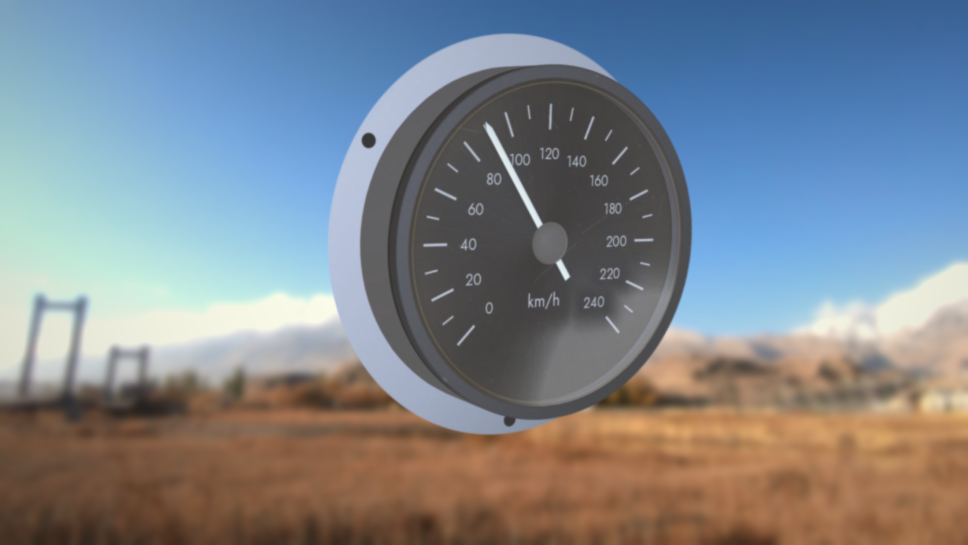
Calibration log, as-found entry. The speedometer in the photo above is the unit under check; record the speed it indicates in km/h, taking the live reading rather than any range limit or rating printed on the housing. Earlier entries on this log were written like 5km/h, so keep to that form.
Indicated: 90km/h
